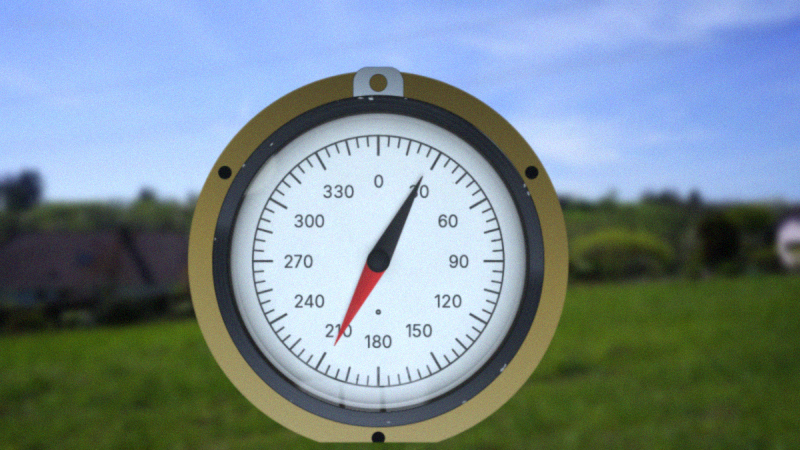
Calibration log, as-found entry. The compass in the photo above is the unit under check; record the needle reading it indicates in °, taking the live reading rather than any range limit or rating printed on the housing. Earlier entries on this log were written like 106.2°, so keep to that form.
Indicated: 207.5°
